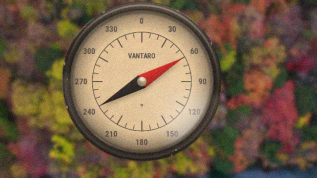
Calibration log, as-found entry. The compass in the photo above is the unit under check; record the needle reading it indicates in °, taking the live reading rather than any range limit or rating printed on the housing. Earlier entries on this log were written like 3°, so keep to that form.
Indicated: 60°
